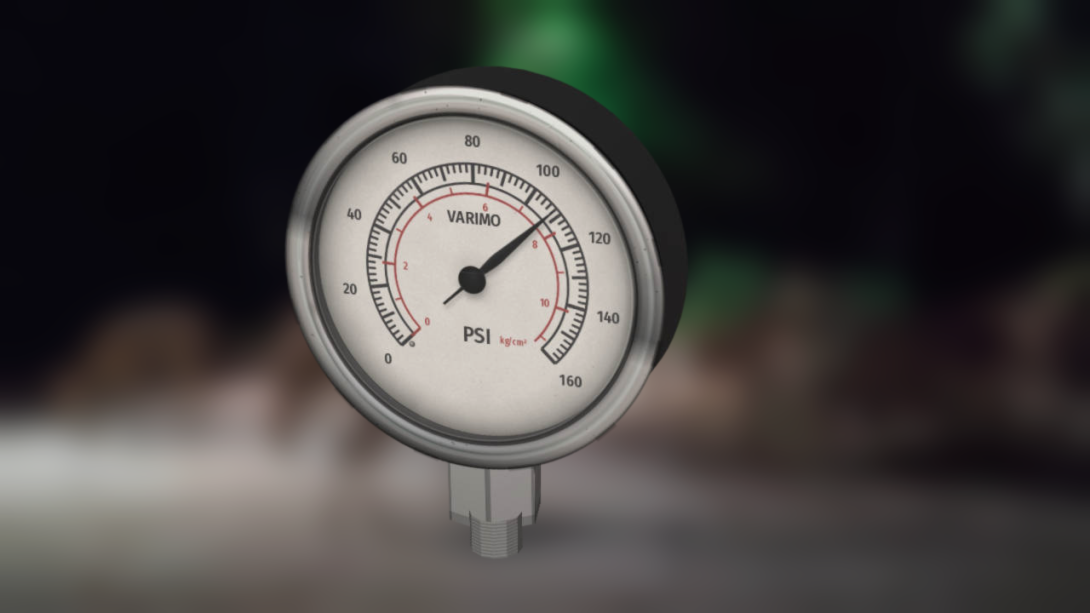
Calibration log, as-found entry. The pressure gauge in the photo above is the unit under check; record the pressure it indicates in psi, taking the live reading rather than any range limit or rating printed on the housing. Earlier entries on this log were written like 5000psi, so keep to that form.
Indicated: 108psi
